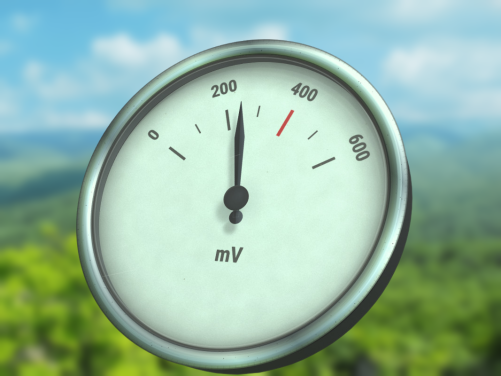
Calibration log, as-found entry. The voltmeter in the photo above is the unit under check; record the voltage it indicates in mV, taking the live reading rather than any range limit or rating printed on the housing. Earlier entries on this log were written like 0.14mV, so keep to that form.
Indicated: 250mV
